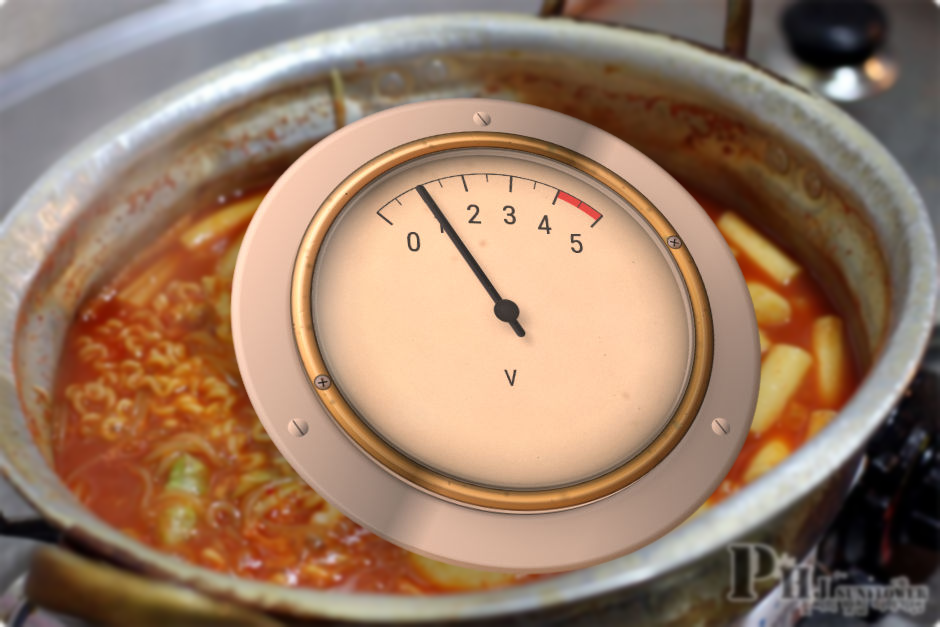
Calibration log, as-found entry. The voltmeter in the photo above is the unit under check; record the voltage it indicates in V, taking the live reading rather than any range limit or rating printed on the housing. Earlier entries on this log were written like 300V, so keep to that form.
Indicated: 1V
